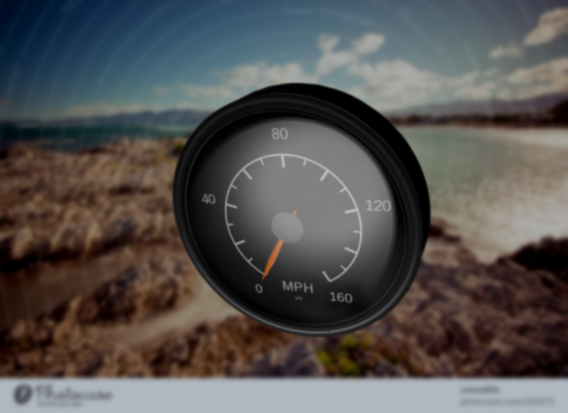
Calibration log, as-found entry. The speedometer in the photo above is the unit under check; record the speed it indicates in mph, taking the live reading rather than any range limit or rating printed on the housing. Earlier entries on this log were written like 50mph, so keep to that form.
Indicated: 0mph
